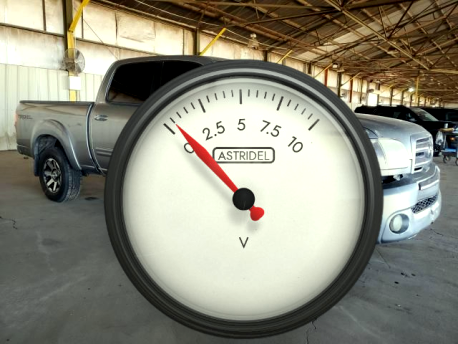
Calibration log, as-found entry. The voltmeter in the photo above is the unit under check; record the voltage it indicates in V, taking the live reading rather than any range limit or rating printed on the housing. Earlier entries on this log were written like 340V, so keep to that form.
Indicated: 0.5V
